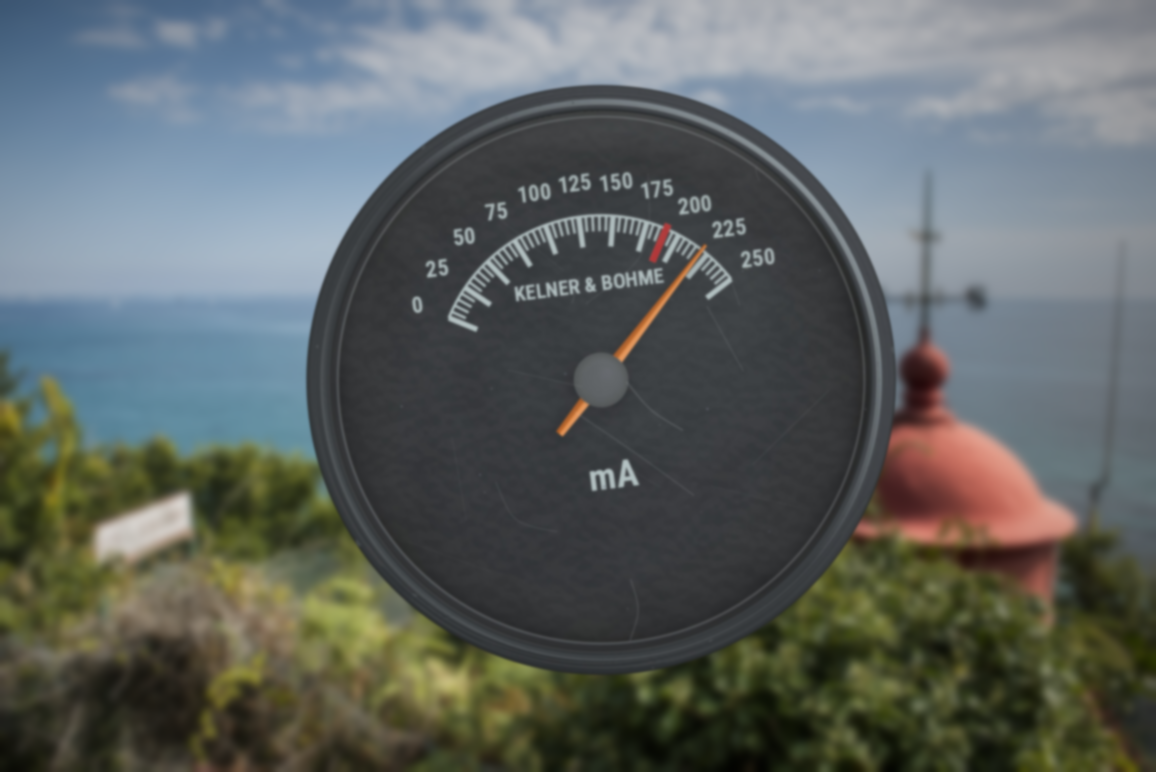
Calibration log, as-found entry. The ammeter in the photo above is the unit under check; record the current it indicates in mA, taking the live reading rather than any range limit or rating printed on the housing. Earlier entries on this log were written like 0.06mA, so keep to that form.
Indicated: 220mA
